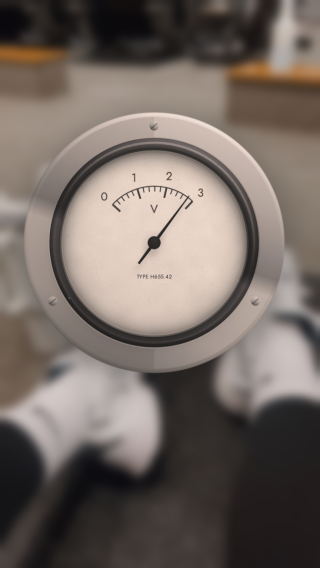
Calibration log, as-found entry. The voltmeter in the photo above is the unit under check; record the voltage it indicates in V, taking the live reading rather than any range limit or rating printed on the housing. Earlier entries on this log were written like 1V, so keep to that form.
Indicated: 2.8V
